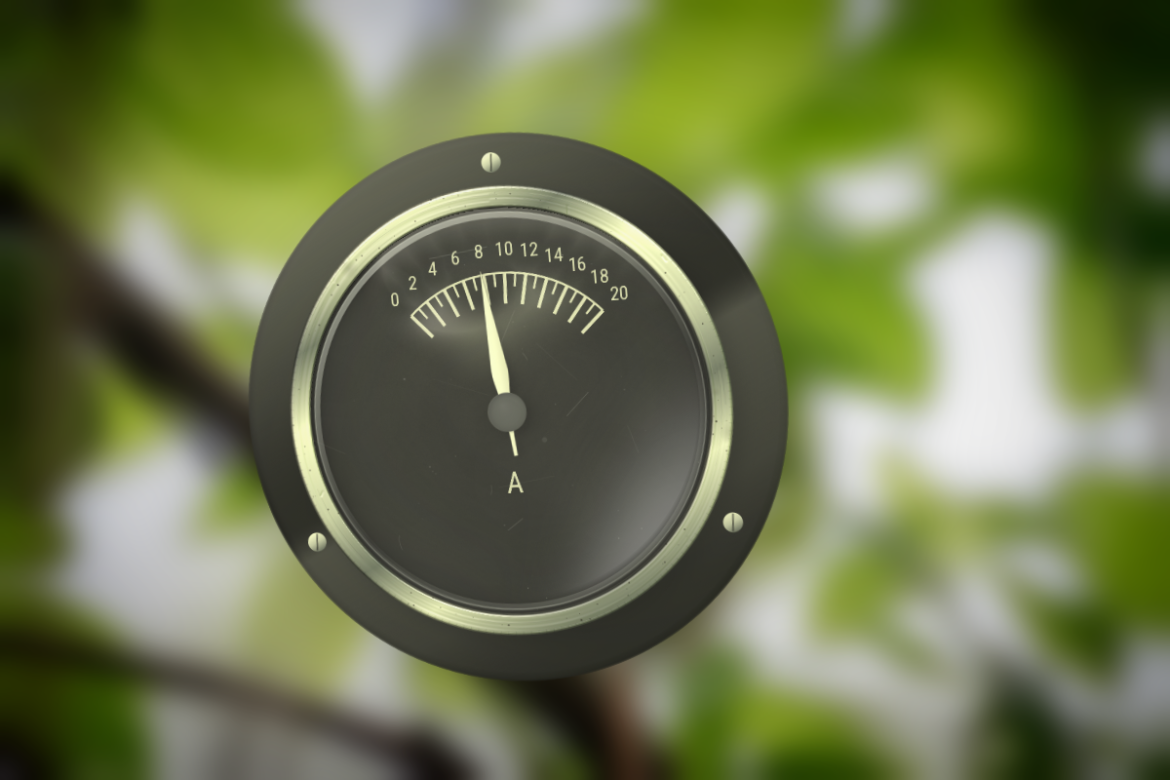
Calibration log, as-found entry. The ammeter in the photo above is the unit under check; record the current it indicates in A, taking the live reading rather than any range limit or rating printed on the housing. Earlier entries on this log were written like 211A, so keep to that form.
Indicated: 8A
